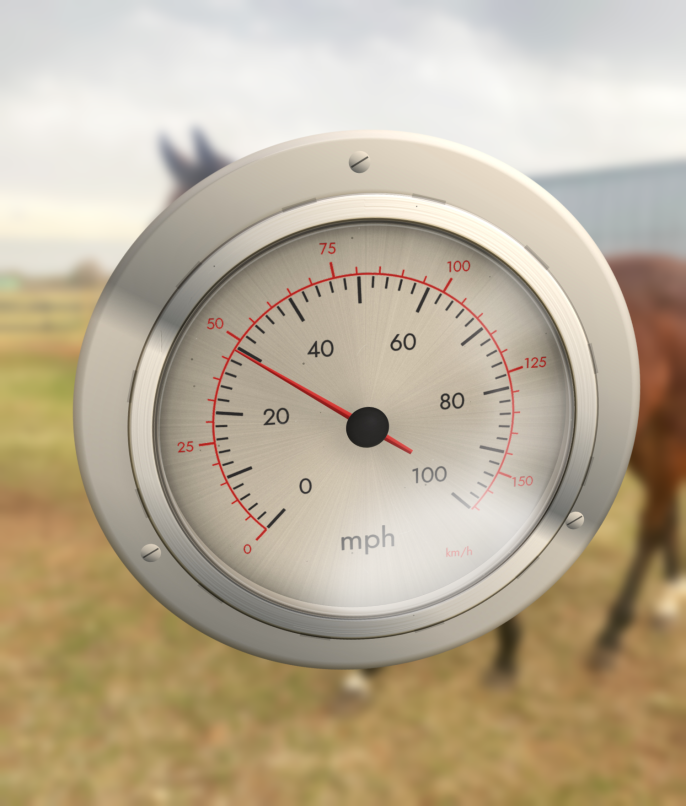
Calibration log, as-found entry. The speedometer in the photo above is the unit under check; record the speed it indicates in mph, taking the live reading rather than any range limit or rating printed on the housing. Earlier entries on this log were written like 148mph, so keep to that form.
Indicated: 30mph
